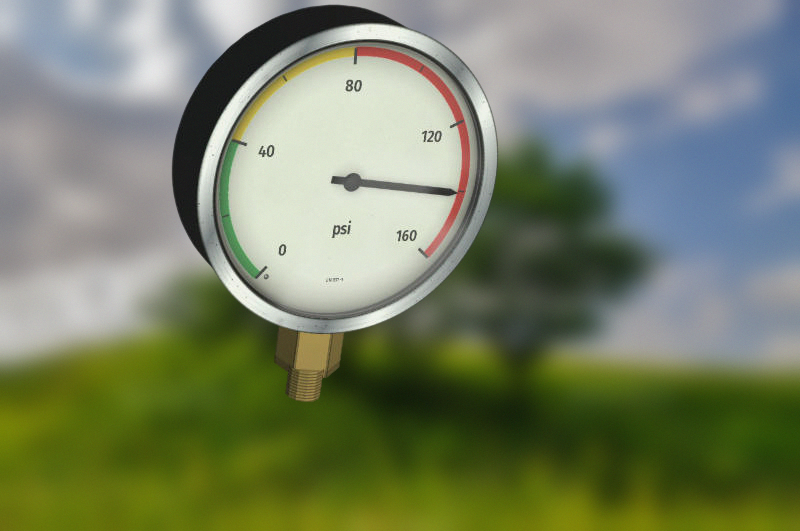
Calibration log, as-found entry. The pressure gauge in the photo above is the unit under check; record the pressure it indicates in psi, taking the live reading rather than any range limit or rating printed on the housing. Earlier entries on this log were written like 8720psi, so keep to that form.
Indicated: 140psi
